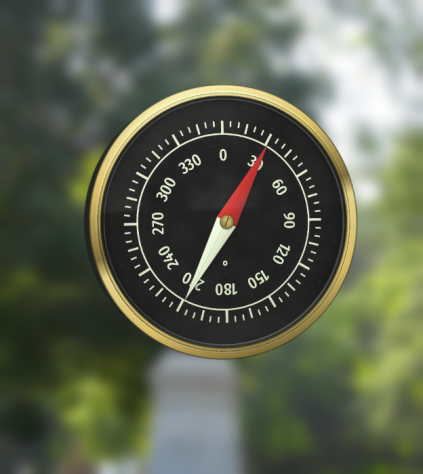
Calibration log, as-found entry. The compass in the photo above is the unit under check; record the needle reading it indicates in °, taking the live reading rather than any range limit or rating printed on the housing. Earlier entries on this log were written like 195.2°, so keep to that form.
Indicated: 30°
